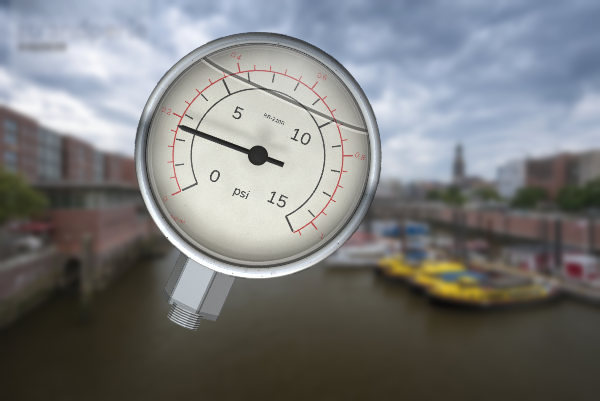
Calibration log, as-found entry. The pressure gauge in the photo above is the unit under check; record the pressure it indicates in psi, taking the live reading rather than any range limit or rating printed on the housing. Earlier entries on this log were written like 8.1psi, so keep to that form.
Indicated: 2.5psi
